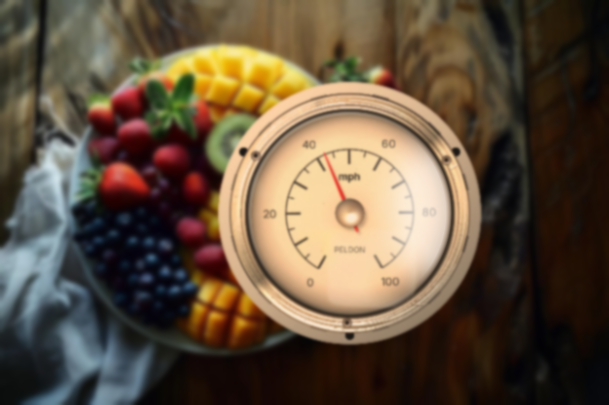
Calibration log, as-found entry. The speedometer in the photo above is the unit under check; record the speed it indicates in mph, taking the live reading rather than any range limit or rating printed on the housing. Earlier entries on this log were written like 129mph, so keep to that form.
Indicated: 42.5mph
